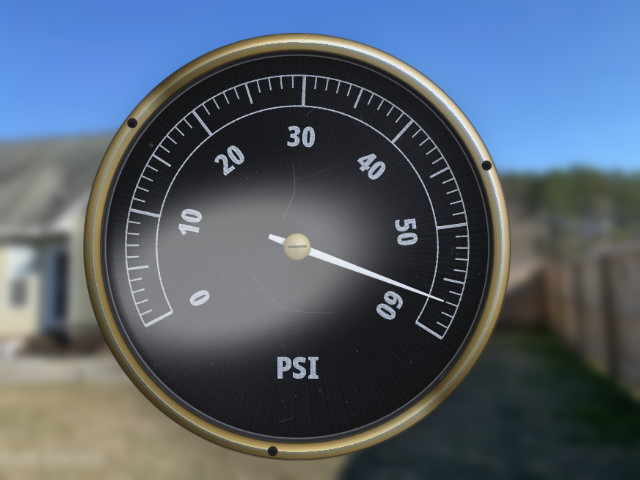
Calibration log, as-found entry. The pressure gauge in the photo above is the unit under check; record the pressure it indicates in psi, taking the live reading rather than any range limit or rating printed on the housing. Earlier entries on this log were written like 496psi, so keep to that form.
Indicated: 57psi
